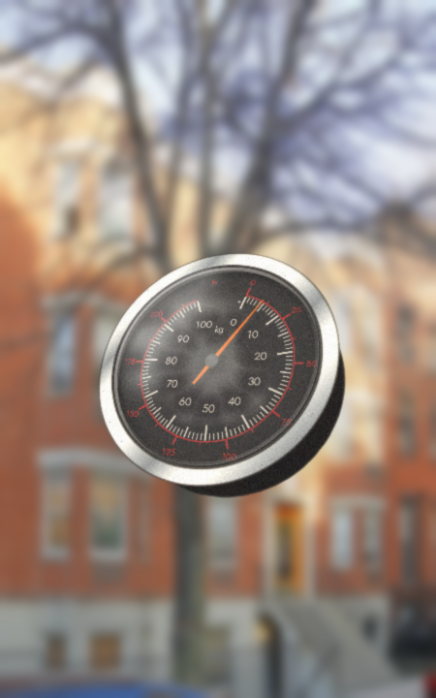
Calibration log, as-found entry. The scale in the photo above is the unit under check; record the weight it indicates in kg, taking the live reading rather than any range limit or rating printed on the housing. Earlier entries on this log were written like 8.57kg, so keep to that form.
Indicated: 5kg
